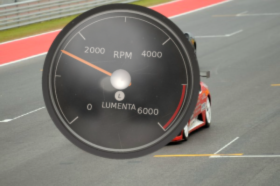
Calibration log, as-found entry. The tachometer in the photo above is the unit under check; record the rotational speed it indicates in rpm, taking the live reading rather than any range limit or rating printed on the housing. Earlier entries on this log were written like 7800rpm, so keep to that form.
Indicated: 1500rpm
